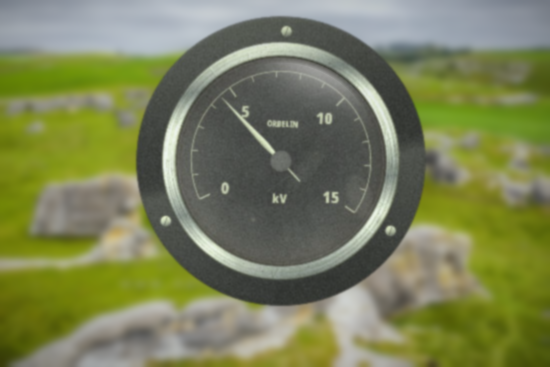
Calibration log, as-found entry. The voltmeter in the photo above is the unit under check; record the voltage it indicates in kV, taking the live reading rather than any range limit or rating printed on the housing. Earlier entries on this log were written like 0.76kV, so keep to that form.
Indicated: 4.5kV
